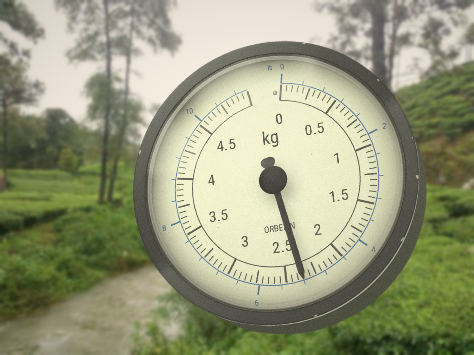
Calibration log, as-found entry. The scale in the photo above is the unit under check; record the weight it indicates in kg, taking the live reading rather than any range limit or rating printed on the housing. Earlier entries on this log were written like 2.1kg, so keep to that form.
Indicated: 2.35kg
